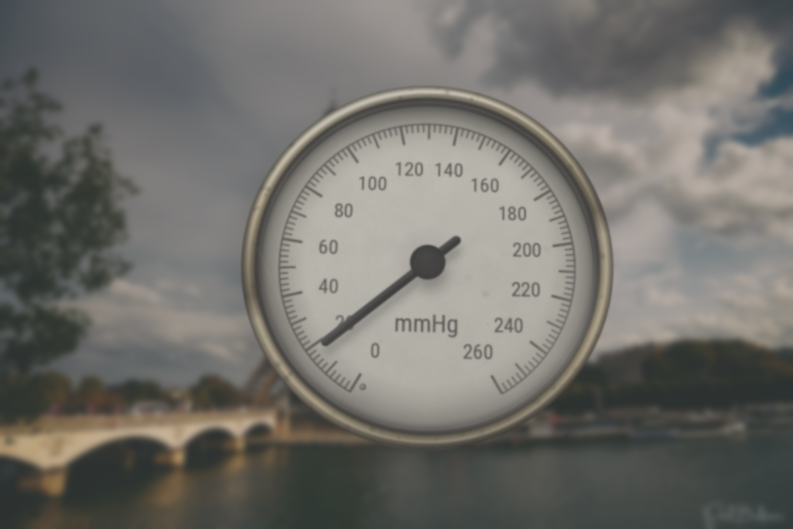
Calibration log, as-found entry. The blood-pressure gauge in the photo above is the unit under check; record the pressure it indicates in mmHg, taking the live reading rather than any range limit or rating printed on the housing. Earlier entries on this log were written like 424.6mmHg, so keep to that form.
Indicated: 18mmHg
